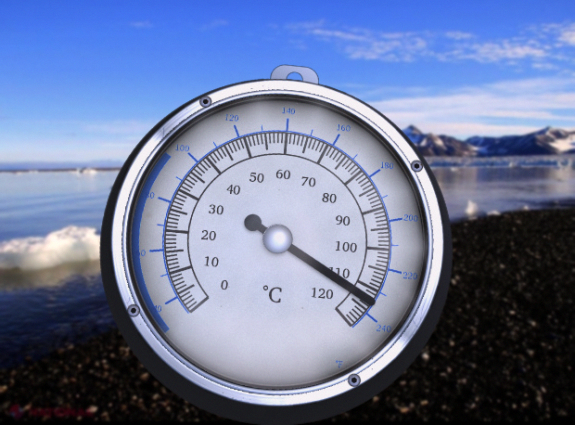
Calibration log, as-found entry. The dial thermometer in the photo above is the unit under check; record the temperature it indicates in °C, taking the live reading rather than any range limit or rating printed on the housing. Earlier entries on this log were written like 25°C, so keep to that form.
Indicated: 113°C
